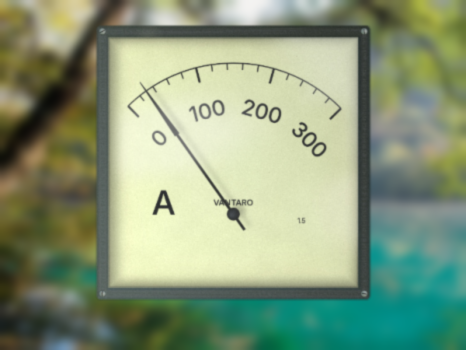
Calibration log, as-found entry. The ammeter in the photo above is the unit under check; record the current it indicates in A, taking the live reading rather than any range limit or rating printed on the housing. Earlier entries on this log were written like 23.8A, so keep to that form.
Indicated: 30A
